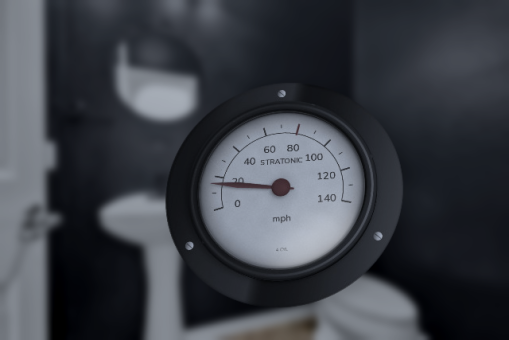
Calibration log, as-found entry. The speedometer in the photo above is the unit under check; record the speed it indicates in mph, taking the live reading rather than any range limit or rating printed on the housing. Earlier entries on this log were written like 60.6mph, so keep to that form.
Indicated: 15mph
